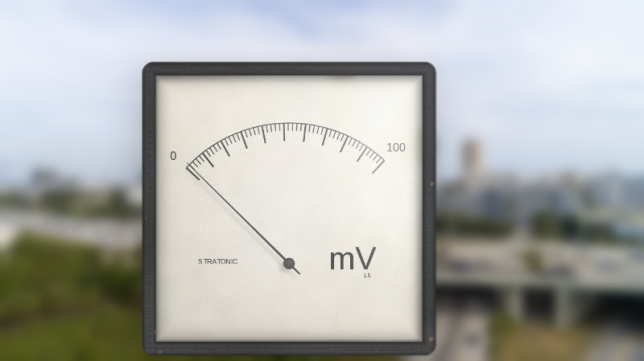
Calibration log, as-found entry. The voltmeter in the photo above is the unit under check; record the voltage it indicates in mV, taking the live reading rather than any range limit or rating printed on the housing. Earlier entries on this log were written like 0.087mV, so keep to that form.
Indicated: 2mV
